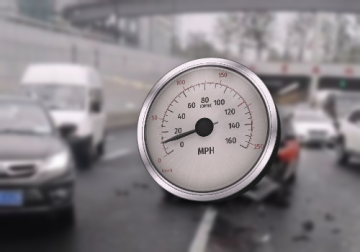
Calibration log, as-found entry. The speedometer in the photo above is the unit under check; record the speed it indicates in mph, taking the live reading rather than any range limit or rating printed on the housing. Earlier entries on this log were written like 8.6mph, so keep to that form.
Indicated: 10mph
